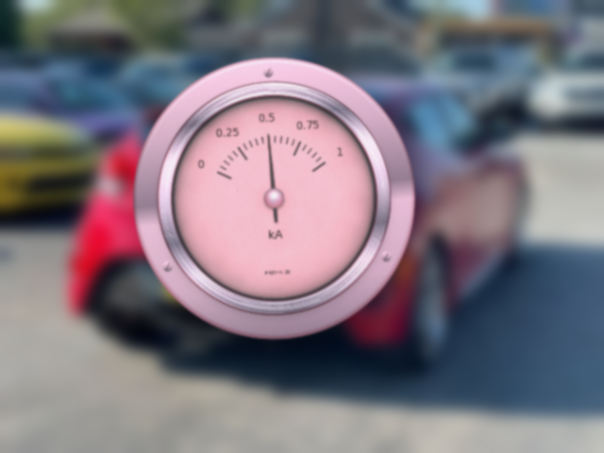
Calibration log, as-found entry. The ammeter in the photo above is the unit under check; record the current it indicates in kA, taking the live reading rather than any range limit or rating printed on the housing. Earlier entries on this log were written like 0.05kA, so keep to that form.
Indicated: 0.5kA
